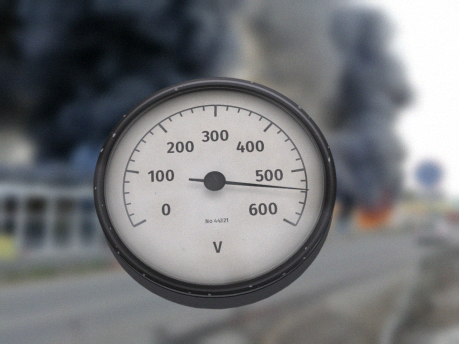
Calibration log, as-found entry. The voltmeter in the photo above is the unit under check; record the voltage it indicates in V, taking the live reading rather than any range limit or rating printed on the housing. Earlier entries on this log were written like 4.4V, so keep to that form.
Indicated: 540V
